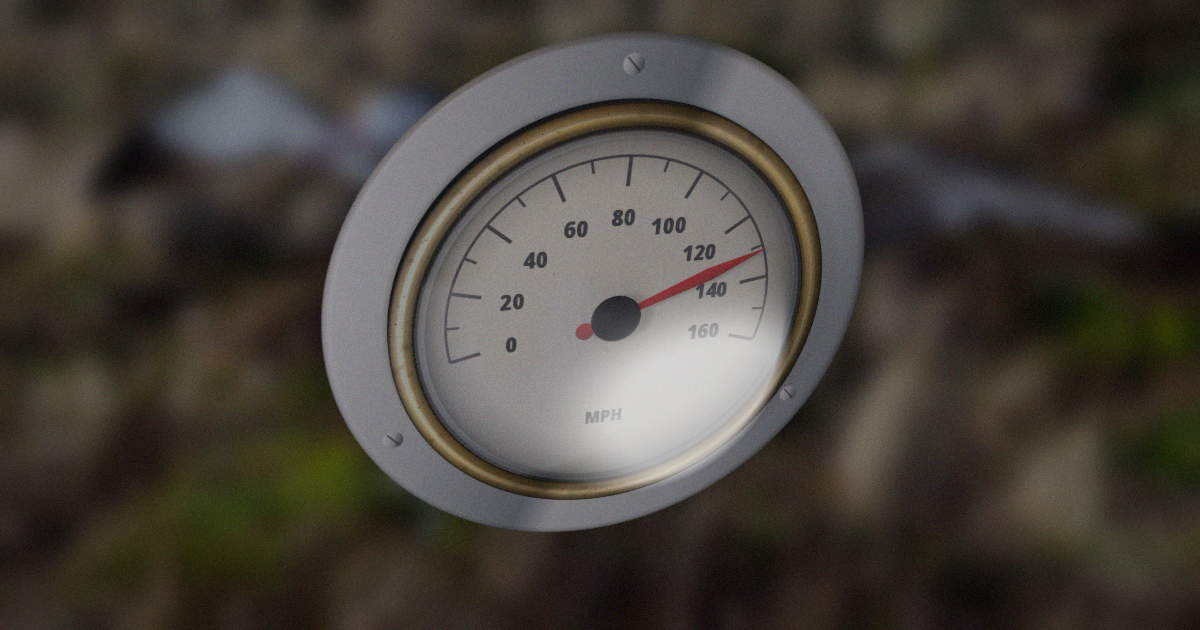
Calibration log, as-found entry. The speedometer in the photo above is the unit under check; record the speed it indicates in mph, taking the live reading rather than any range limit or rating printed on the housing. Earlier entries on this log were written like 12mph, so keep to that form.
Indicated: 130mph
